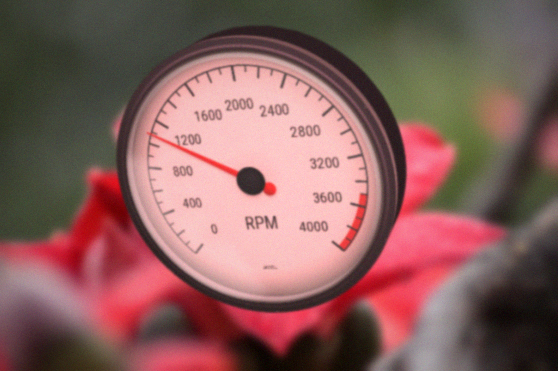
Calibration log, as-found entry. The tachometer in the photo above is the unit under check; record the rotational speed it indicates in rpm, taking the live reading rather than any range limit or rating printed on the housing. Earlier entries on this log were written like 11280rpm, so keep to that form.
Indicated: 1100rpm
